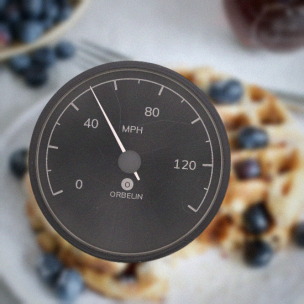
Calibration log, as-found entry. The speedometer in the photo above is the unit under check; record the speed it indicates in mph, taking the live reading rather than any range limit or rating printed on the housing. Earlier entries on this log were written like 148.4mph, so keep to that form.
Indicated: 50mph
